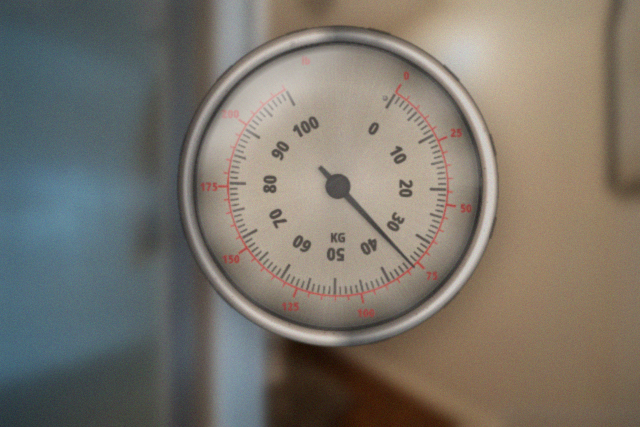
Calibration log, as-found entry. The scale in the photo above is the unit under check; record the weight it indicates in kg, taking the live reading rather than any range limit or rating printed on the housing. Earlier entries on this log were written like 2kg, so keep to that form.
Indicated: 35kg
